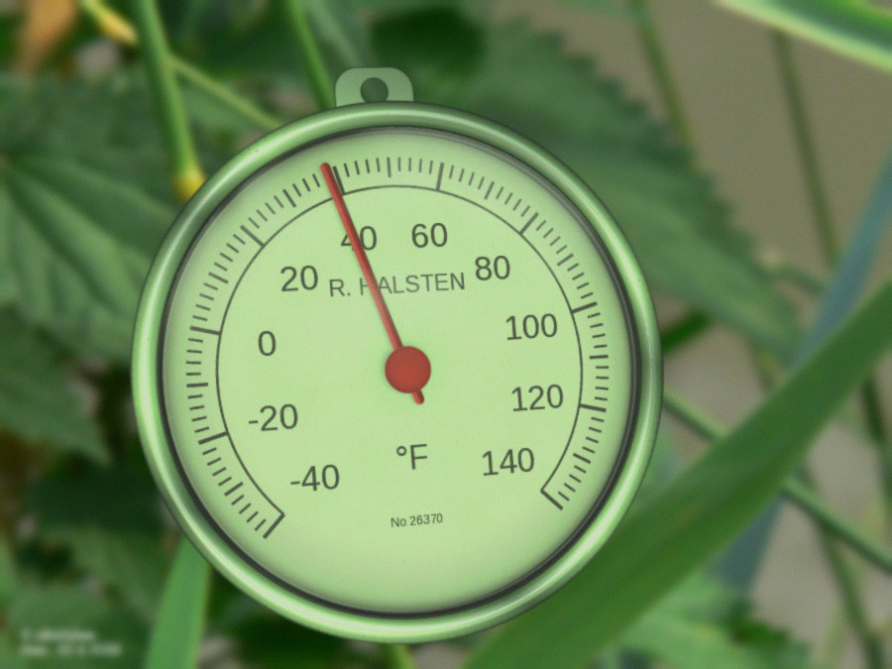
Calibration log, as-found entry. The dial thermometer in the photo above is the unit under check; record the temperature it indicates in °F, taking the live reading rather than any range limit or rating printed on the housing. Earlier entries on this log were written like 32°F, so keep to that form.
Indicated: 38°F
